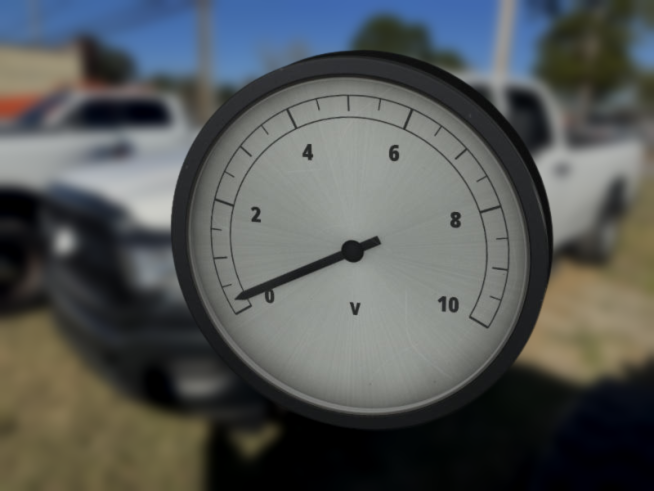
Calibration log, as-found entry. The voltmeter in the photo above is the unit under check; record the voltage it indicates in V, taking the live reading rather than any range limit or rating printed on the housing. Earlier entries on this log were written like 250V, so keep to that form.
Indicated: 0.25V
